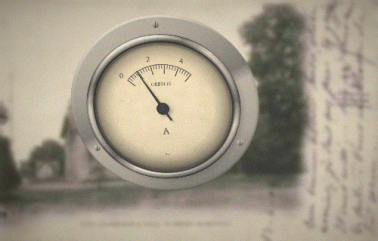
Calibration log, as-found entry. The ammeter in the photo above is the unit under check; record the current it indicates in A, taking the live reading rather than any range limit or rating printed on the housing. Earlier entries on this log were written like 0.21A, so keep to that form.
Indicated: 1A
